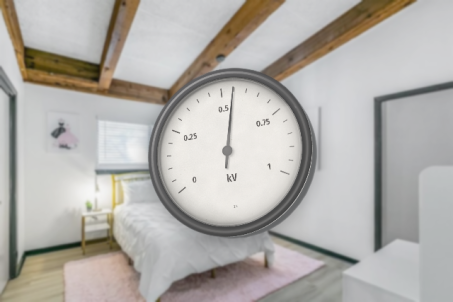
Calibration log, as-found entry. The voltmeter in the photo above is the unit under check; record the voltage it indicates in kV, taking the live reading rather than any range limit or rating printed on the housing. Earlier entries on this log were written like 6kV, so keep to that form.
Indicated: 0.55kV
